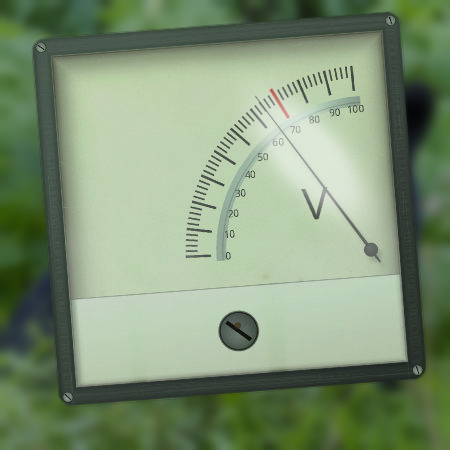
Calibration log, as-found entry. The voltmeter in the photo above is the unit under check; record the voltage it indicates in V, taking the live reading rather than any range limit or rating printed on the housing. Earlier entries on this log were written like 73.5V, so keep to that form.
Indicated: 64V
